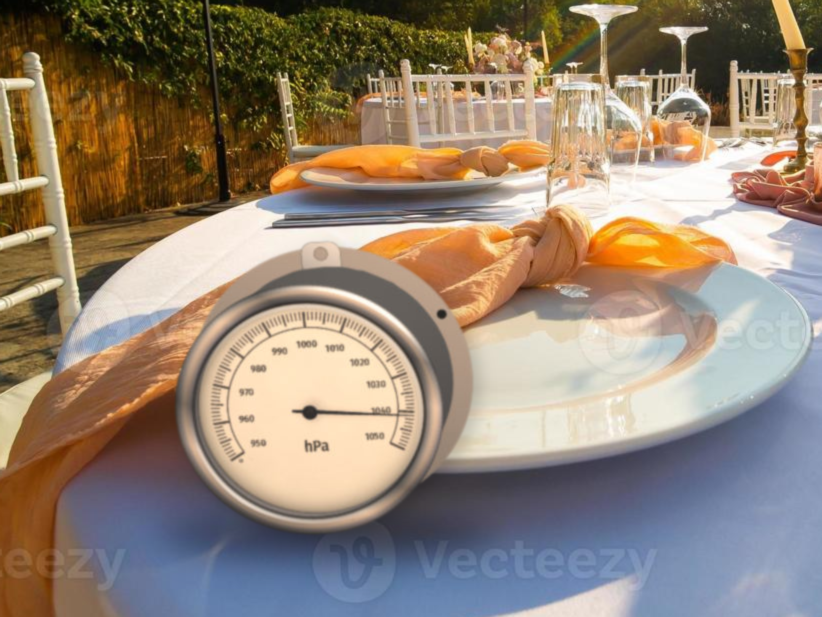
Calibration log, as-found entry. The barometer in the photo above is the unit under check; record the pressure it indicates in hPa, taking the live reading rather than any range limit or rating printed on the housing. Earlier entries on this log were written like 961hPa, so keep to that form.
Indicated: 1040hPa
